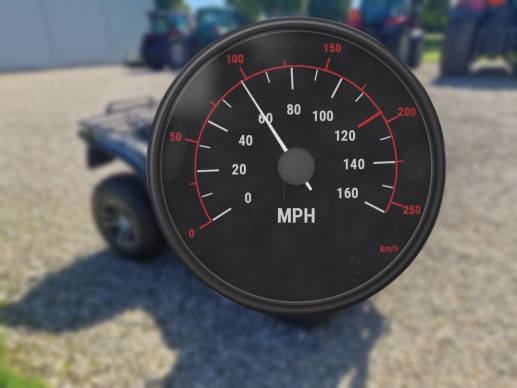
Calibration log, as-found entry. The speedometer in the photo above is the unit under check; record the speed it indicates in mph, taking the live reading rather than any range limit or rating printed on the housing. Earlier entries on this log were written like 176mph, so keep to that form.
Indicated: 60mph
